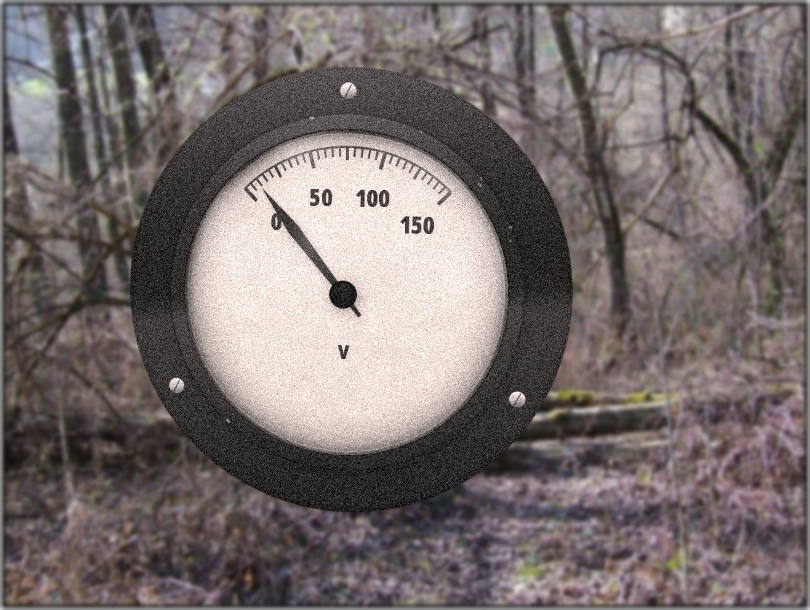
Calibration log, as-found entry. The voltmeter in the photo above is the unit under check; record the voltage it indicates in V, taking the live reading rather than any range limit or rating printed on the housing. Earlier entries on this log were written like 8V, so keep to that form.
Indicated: 10V
